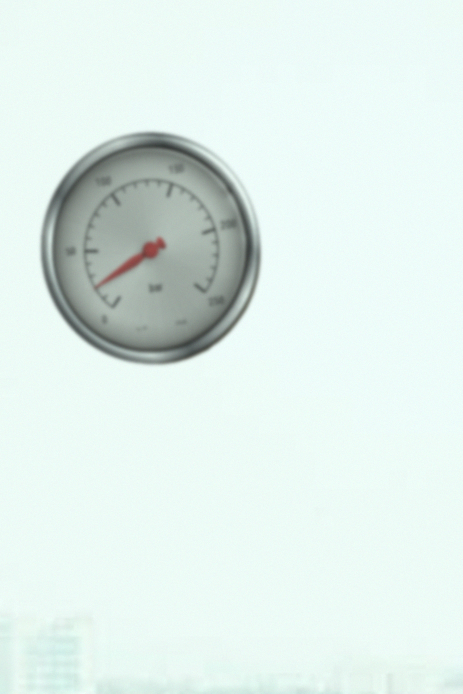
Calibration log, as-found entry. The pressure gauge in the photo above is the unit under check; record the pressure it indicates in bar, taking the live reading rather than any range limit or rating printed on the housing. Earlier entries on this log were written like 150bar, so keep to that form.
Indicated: 20bar
